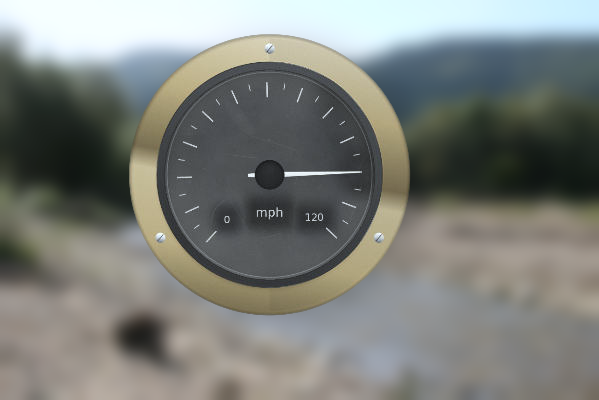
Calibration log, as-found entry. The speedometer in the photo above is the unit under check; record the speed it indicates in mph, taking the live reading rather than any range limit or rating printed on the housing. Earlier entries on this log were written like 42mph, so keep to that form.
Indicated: 100mph
